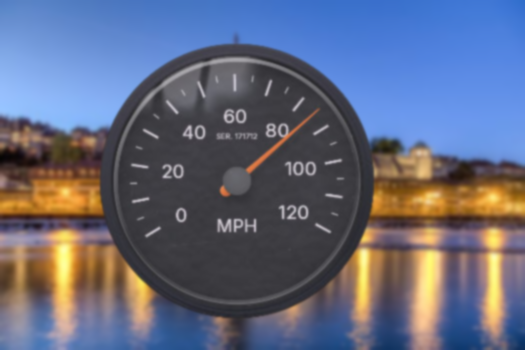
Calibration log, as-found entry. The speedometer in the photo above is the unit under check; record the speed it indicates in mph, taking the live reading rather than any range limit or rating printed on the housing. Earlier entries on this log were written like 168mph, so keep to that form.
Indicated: 85mph
